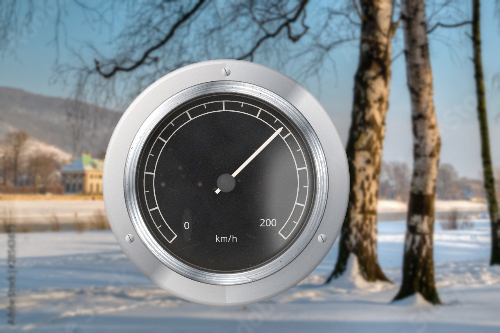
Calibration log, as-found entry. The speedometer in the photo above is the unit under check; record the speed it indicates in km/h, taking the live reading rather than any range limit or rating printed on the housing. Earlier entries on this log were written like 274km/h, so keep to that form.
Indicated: 135km/h
